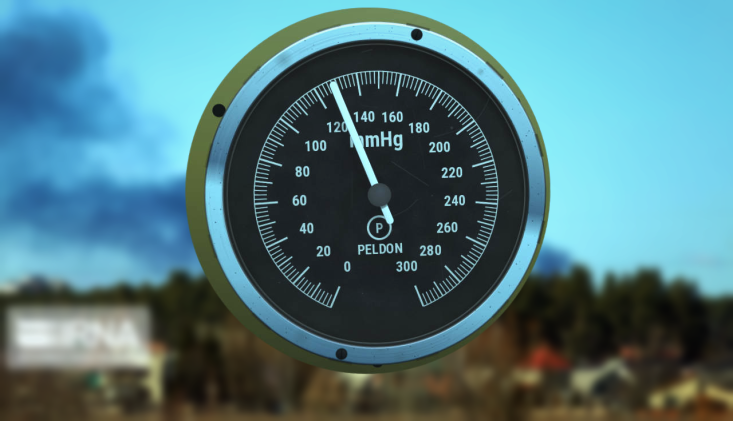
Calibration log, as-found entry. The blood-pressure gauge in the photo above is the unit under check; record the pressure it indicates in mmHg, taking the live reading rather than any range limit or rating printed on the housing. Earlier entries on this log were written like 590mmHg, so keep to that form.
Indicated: 128mmHg
